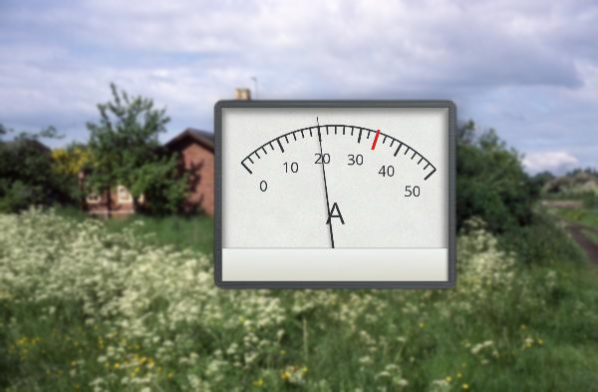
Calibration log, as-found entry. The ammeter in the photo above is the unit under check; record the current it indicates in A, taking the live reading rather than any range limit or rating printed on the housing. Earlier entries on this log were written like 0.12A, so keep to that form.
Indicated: 20A
